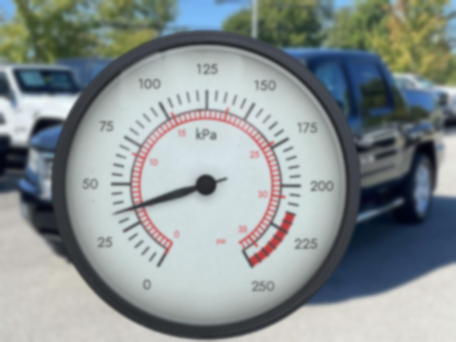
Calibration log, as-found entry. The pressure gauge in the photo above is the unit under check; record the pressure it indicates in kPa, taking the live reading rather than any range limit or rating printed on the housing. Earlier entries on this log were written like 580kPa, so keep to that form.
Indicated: 35kPa
